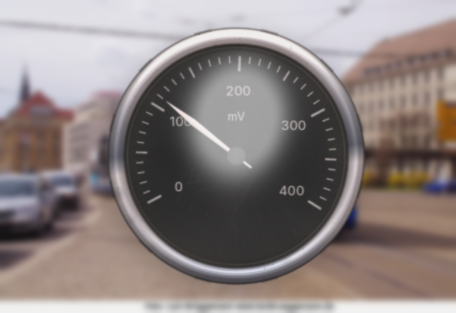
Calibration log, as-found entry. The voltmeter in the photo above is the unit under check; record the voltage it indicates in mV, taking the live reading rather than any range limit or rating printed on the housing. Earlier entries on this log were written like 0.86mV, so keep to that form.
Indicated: 110mV
